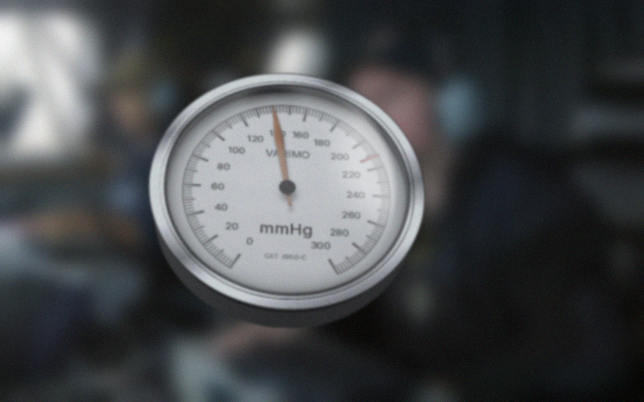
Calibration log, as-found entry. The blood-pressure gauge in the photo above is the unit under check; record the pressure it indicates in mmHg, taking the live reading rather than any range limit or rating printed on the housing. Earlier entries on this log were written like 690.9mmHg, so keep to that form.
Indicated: 140mmHg
